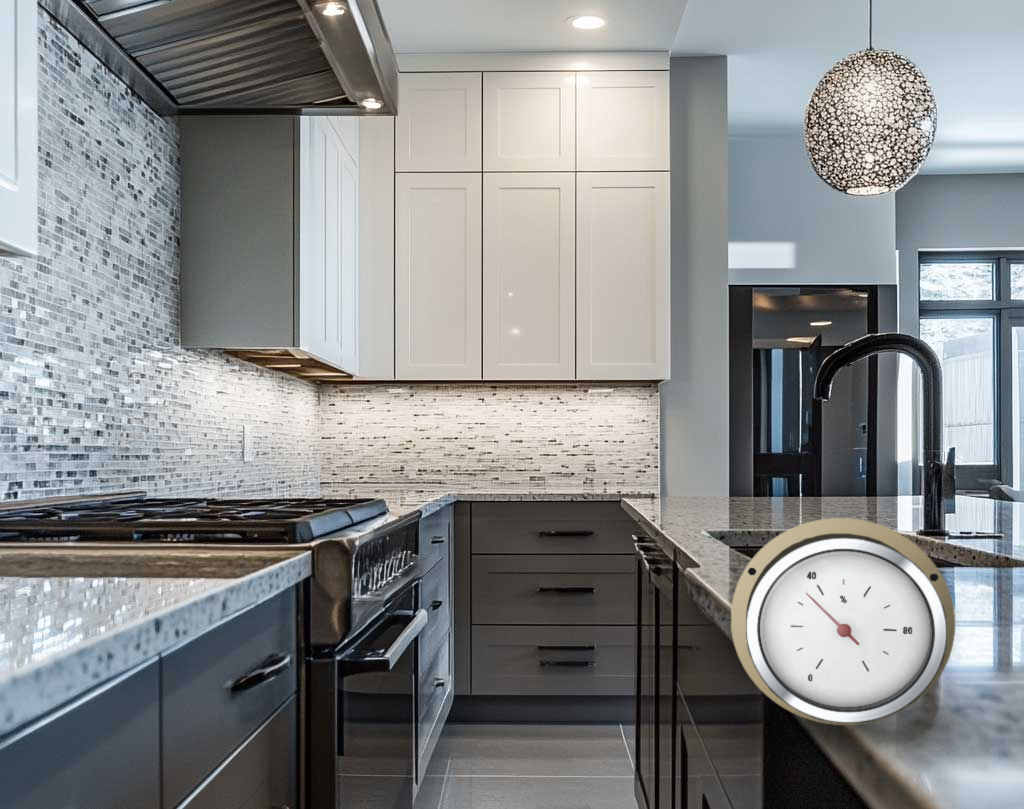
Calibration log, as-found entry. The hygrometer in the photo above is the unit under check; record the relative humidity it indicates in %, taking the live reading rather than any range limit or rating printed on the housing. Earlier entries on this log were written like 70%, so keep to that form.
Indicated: 35%
